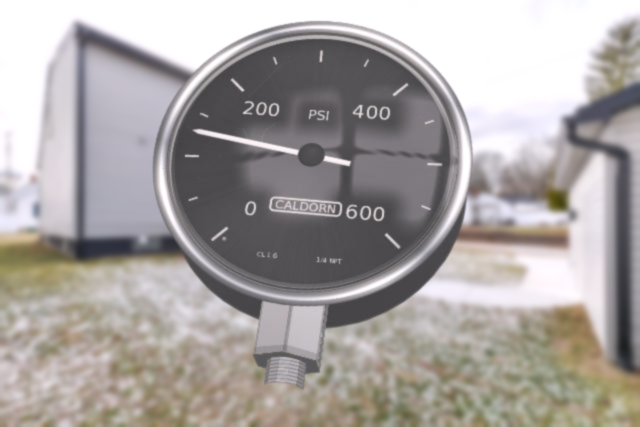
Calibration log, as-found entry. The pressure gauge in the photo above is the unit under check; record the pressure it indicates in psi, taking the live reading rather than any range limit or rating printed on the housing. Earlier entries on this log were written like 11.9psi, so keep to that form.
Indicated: 125psi
